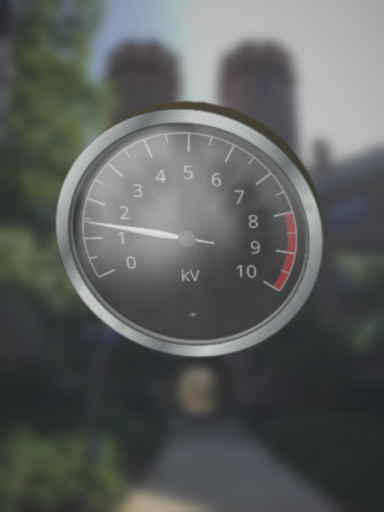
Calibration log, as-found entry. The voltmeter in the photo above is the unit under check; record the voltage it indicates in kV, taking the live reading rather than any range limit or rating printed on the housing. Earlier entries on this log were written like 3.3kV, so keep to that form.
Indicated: 1.5kV
